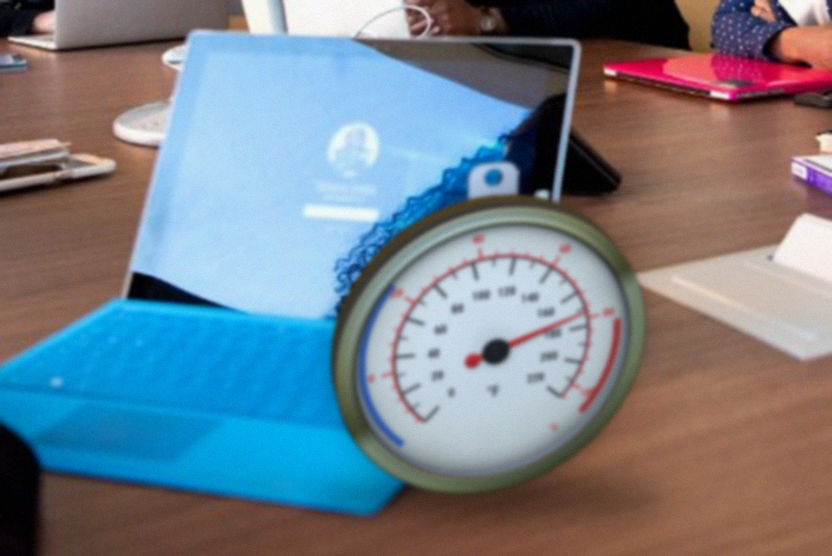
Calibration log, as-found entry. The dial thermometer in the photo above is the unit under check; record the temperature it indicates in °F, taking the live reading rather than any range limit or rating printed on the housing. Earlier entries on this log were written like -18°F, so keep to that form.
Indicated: 170°F
